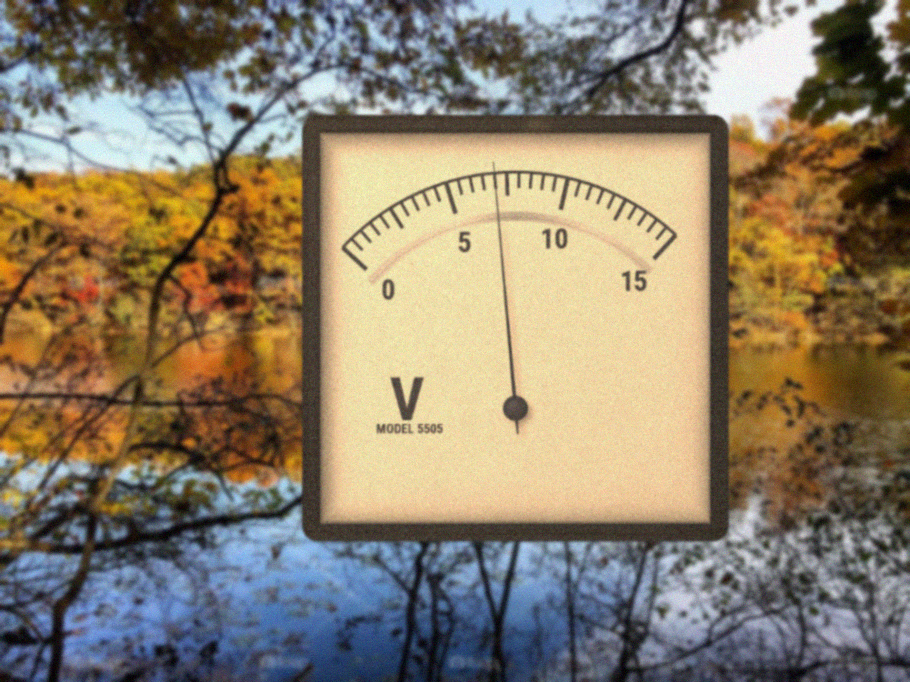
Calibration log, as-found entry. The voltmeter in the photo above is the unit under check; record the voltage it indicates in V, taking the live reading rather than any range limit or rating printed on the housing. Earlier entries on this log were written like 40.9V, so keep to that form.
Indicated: 7V
